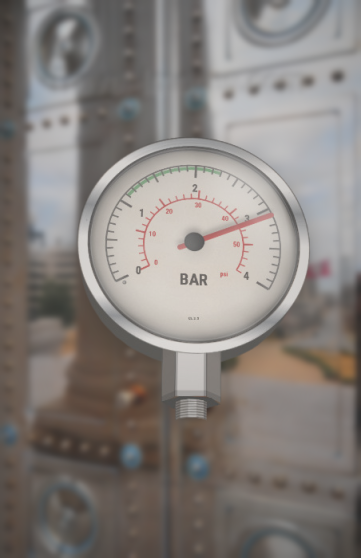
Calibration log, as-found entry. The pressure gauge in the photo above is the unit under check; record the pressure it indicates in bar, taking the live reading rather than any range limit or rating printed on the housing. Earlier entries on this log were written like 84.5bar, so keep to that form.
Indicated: 3.1bar
